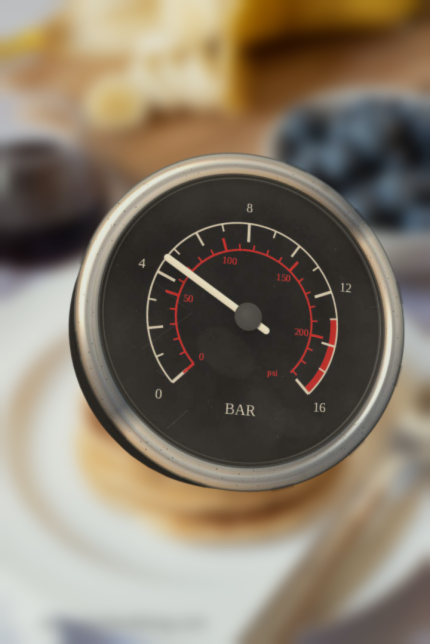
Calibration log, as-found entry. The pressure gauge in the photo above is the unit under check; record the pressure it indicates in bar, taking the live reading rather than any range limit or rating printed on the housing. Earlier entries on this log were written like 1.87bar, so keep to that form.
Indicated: 4.5bar
